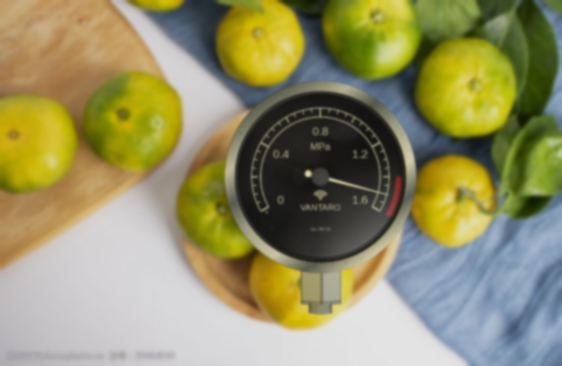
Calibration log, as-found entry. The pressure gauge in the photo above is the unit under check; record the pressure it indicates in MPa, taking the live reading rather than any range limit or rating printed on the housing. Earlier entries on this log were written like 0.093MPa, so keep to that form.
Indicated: 1.5MPa
